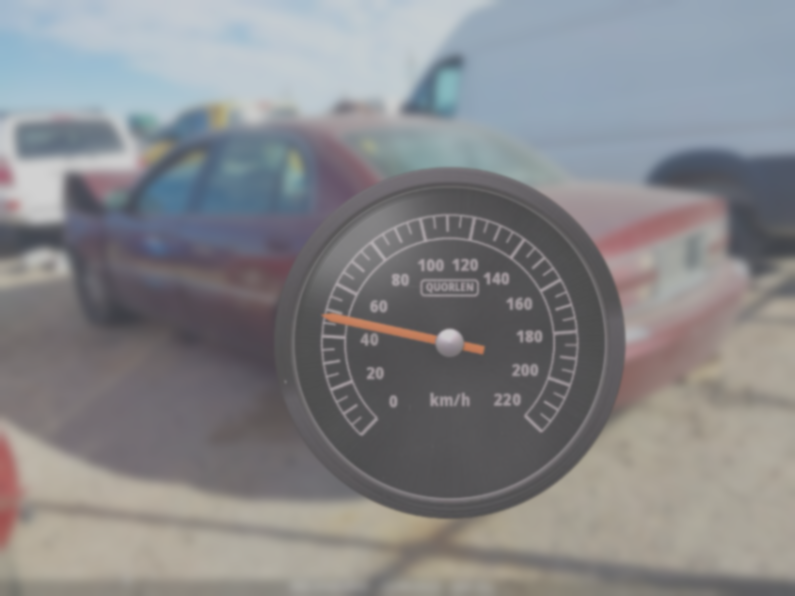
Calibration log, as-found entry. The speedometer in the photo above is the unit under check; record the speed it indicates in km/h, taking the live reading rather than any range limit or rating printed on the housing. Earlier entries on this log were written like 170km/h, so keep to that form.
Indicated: 47.5km/h
